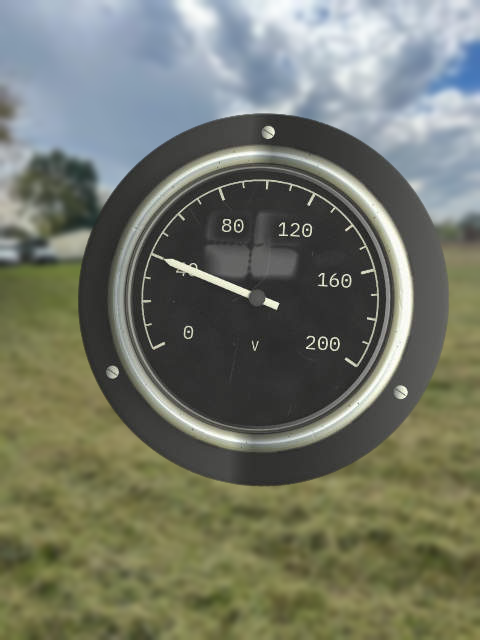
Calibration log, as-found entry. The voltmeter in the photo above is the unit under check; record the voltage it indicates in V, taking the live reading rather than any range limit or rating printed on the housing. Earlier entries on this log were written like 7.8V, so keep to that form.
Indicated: 40V
